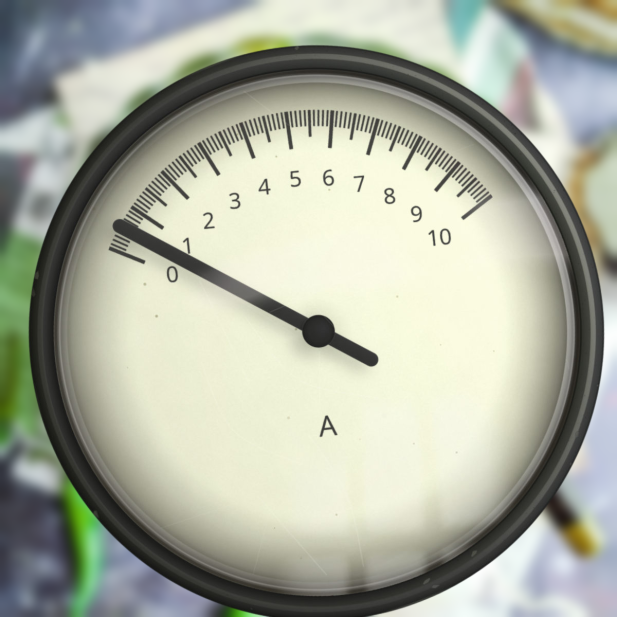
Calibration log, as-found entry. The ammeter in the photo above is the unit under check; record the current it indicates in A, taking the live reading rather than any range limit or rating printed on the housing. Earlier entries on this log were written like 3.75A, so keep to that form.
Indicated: 0.5A
